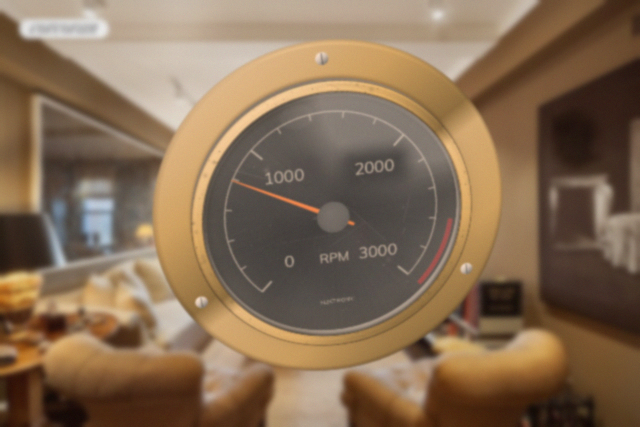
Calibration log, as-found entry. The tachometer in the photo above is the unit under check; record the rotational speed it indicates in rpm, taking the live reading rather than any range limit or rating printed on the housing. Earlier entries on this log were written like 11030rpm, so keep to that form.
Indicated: 800rpm
